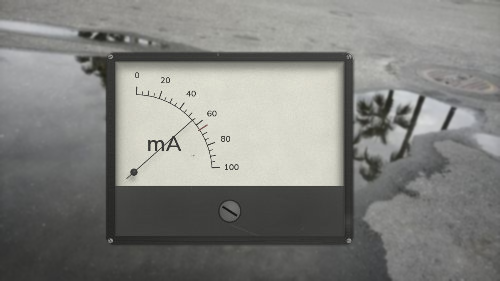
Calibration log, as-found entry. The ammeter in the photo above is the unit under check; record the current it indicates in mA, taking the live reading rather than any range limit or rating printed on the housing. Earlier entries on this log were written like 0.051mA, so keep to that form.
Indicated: 55mA
